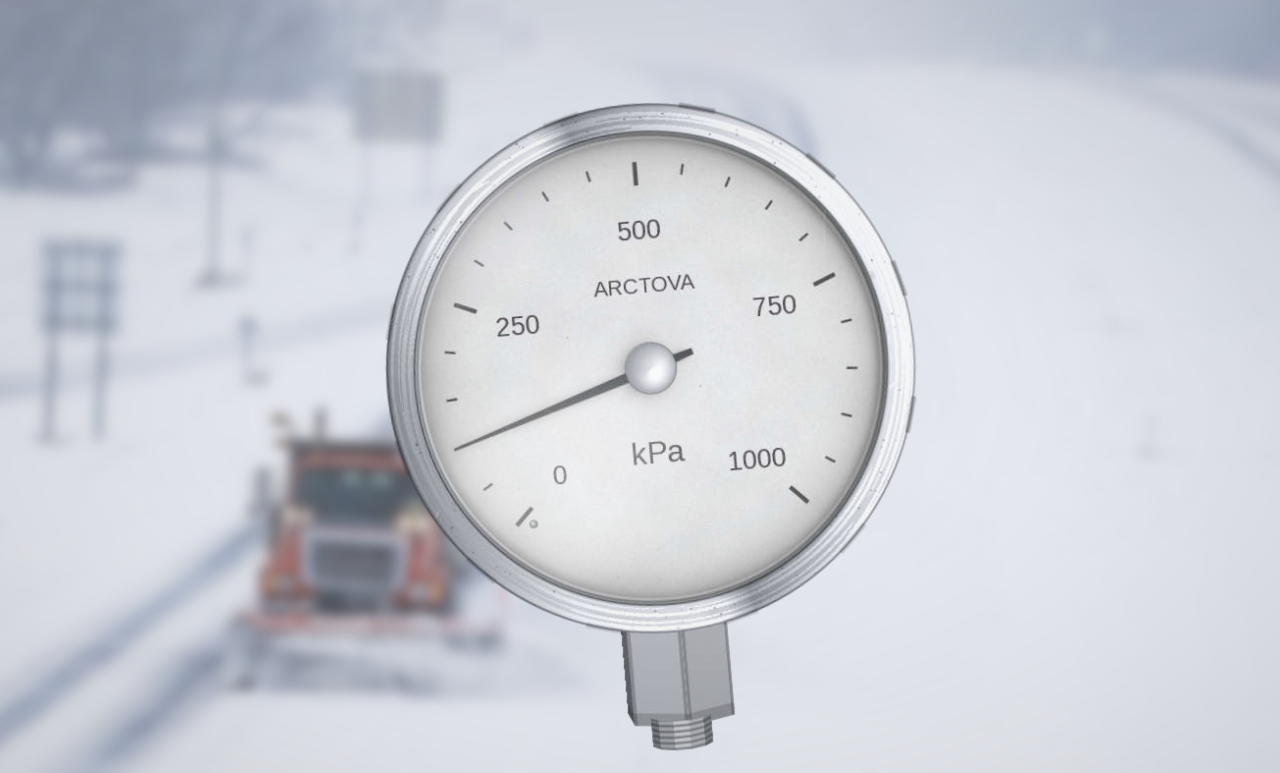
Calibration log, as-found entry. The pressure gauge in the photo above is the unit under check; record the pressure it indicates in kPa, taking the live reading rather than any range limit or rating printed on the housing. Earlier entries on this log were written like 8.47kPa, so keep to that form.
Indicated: 100kPa
